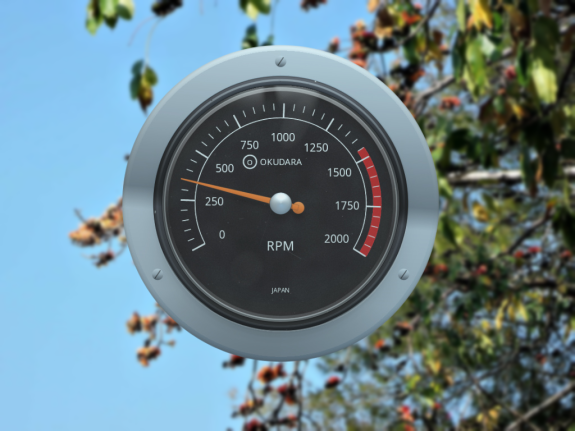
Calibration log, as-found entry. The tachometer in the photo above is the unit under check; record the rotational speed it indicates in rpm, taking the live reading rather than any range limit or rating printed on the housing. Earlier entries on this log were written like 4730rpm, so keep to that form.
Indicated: 350rpm
